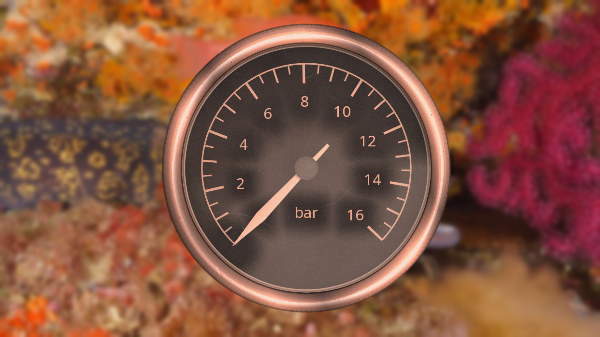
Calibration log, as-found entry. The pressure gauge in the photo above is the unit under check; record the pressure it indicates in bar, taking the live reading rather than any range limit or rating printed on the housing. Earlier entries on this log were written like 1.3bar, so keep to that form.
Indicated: 0bar
